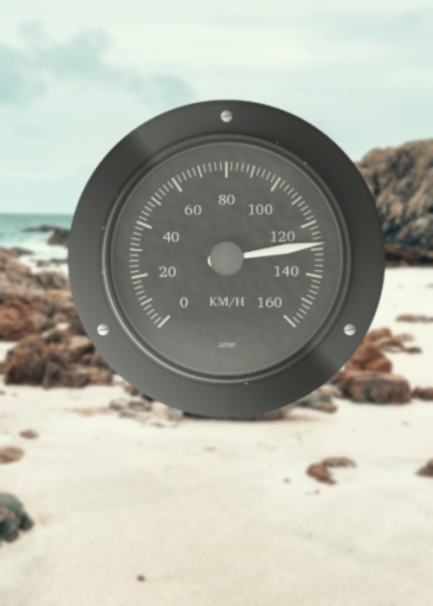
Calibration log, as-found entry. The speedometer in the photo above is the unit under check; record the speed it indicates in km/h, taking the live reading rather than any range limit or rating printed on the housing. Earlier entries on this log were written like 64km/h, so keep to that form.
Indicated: 128km/h
